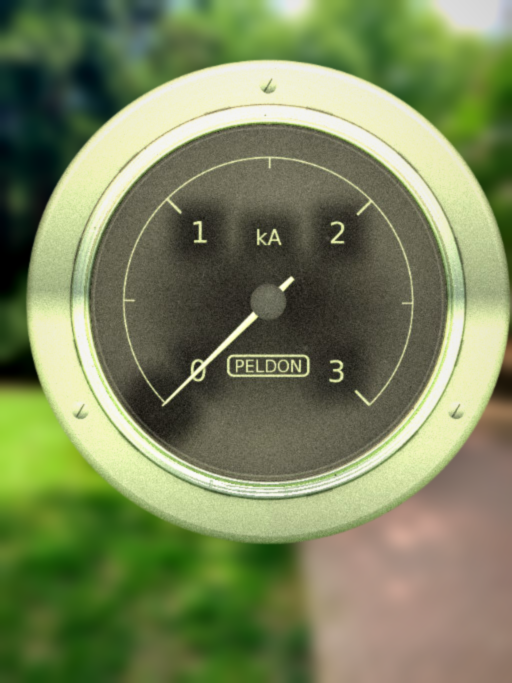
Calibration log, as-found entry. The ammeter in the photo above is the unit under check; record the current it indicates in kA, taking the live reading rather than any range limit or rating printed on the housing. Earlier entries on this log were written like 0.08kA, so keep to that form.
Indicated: 0kA
